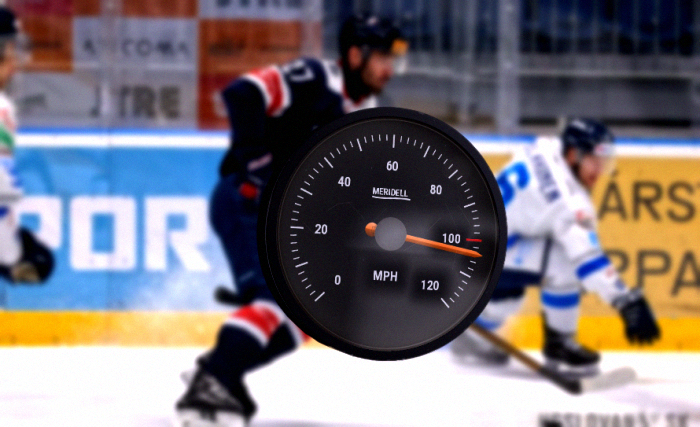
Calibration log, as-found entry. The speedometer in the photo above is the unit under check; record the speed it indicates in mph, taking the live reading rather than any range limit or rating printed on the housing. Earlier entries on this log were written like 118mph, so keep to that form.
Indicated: 104mph
